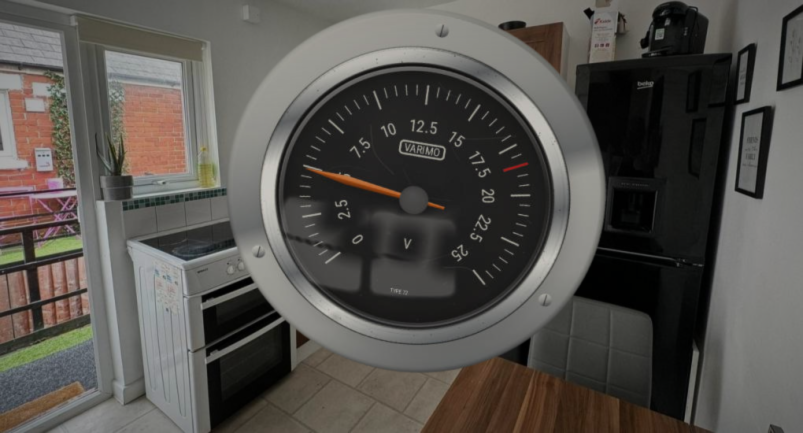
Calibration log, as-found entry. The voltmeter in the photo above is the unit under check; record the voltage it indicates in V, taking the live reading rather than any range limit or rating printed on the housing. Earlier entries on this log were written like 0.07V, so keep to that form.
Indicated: 5V
